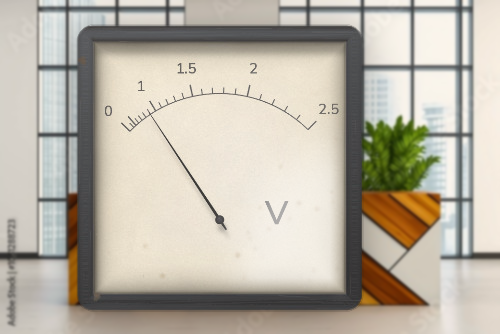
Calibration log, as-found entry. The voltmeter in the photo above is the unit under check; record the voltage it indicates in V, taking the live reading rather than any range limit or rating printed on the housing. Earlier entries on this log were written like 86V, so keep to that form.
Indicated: 0.9V
